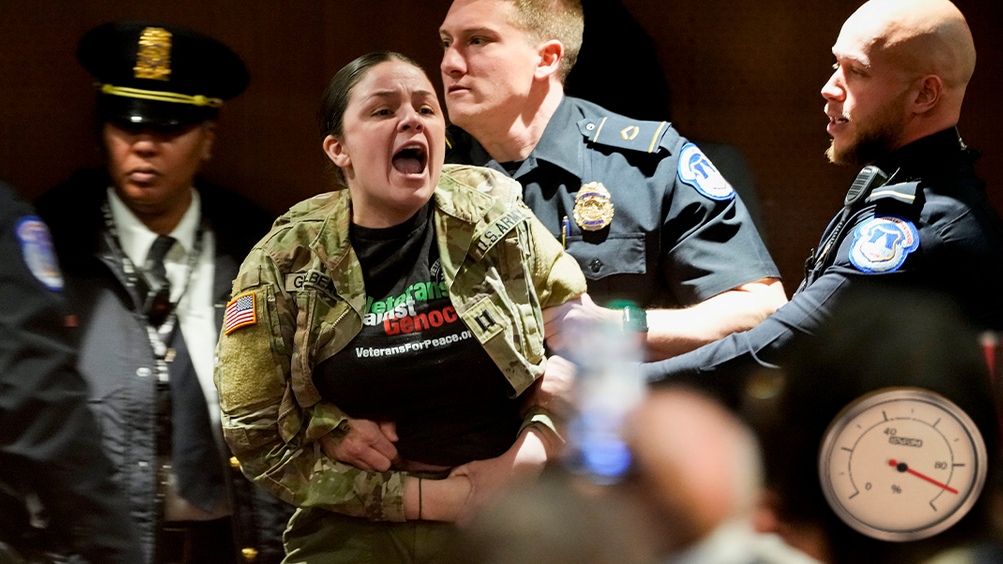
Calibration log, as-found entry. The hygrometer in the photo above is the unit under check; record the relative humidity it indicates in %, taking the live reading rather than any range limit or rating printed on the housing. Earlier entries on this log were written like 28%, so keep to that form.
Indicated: 90%
